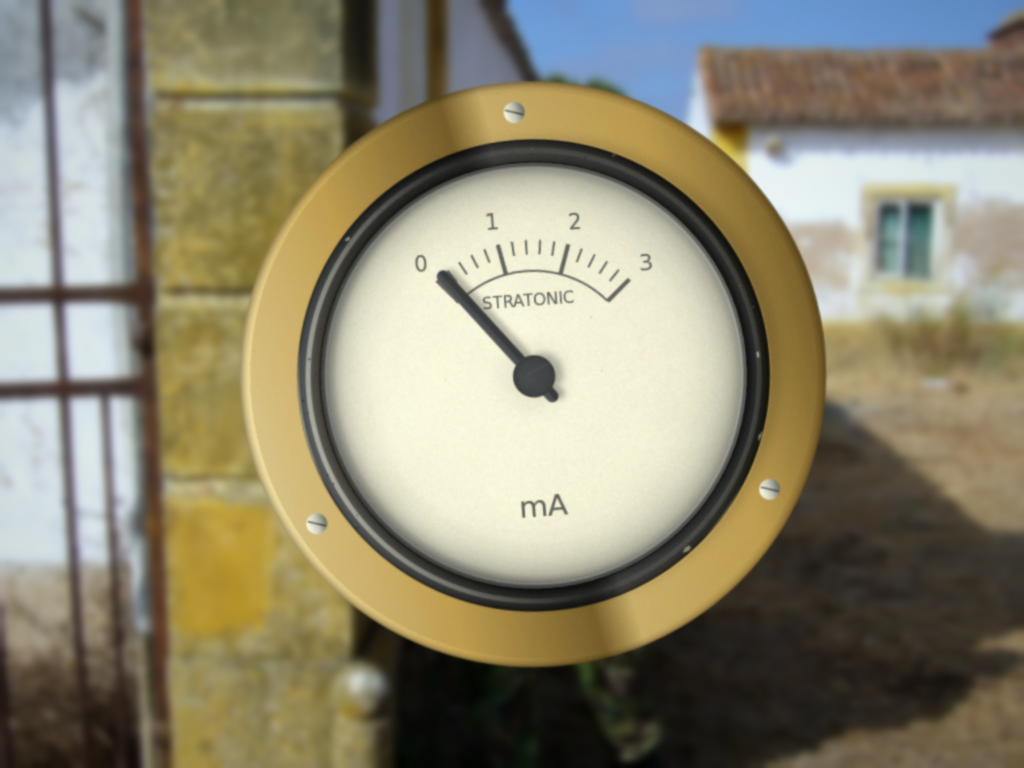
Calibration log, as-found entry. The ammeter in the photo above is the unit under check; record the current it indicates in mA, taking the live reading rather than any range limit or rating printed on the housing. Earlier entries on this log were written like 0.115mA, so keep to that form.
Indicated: 0.1mA
